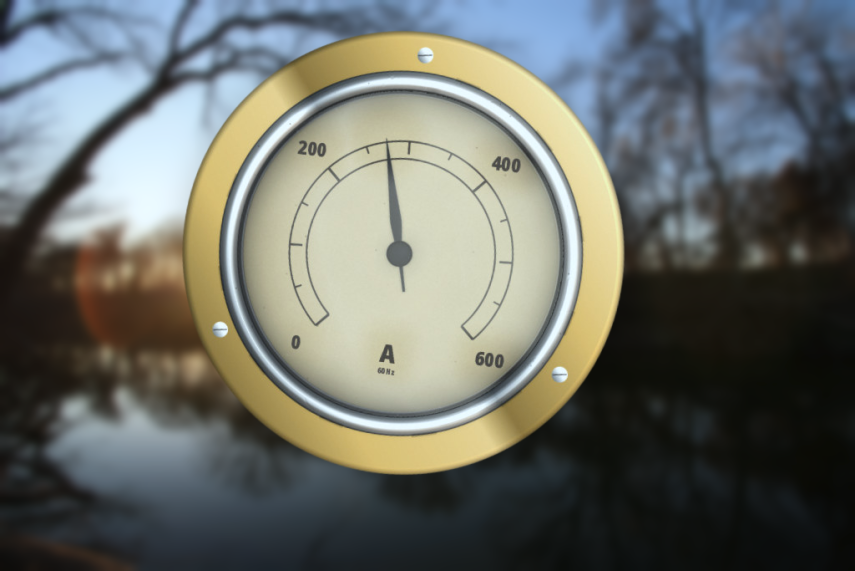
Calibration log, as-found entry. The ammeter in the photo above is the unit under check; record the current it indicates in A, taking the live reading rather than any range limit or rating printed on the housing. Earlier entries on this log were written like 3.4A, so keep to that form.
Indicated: 275A
